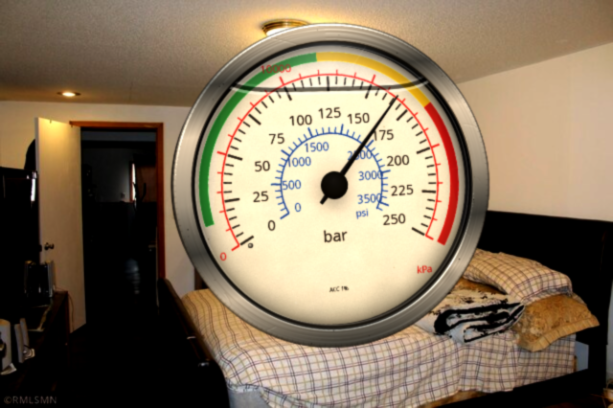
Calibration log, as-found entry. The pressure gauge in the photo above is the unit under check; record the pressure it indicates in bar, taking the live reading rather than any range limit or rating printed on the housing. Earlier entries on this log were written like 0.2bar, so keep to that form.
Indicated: 165bar
